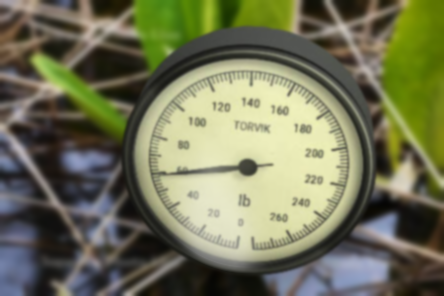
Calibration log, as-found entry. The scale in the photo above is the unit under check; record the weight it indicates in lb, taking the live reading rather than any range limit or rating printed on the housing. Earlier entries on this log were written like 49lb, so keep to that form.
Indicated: 60lb
